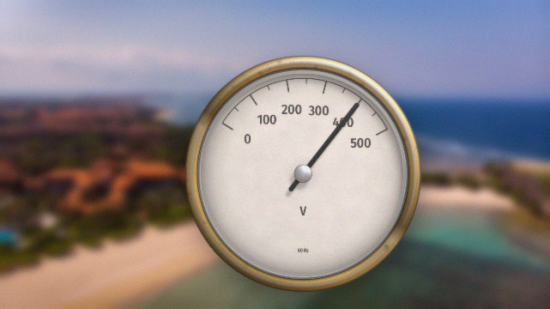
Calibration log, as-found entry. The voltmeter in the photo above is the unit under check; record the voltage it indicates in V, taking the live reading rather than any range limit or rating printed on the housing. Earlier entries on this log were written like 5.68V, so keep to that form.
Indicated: 400V
